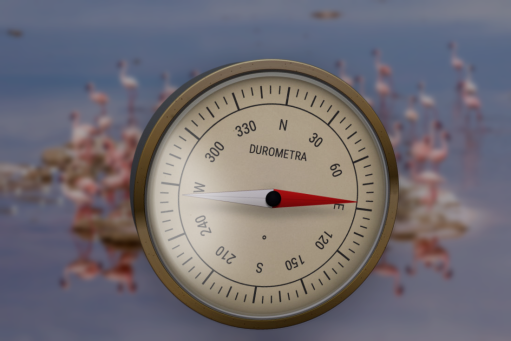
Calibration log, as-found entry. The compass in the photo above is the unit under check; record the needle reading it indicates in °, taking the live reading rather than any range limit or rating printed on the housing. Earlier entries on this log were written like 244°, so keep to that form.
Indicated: 85°
